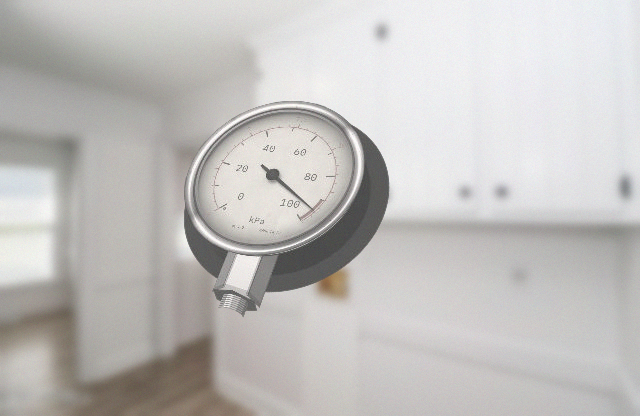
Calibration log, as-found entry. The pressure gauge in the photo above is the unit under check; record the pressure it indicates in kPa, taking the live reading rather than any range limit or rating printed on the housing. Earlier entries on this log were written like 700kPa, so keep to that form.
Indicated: 95kPa
